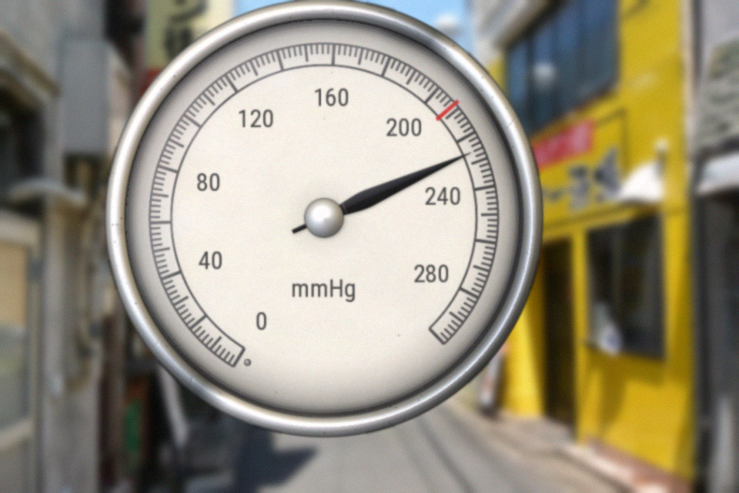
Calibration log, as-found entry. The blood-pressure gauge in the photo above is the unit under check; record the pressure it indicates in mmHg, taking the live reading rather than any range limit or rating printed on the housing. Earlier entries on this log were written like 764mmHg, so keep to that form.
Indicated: 226mmHg
